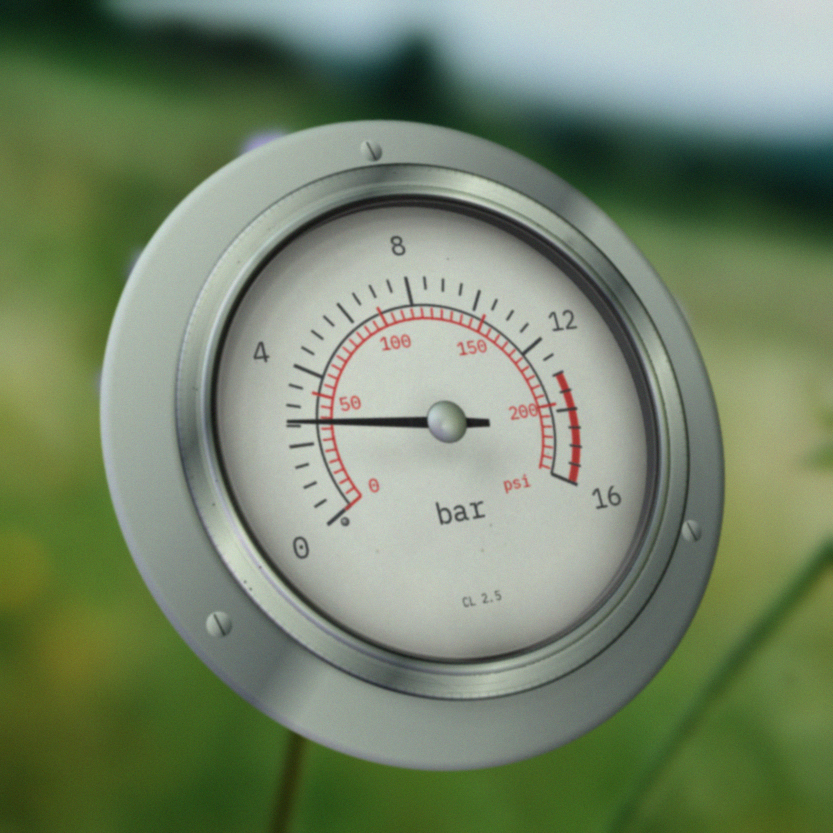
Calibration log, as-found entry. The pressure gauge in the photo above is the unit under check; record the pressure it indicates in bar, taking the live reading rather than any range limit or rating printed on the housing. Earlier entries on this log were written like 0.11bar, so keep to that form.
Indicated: 2.5bar
